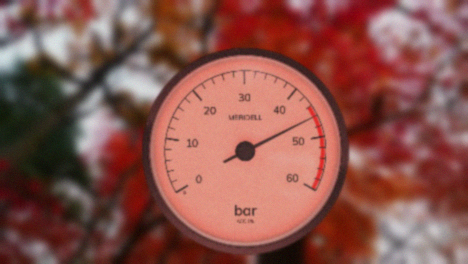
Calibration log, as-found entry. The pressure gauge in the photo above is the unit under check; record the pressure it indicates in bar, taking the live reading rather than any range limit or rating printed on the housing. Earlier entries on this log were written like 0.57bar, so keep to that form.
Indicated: 46bar
